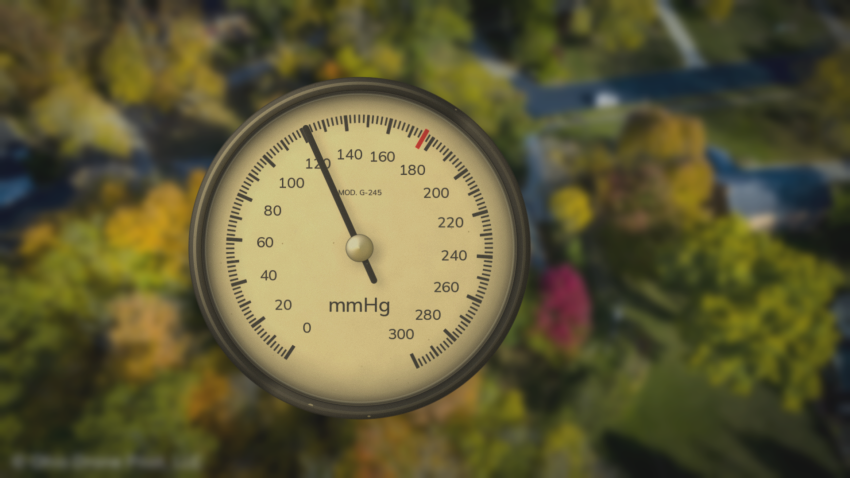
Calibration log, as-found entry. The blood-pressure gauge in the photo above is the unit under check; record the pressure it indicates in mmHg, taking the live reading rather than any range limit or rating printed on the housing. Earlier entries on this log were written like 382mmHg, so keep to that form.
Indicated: 122mmHg
